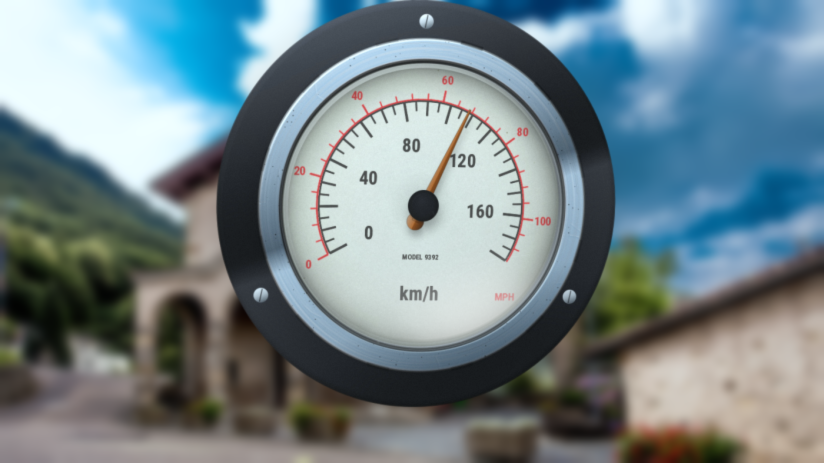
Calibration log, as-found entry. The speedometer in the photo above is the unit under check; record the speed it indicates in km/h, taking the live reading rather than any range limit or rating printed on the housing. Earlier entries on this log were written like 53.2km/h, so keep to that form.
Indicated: 107.5km/h
